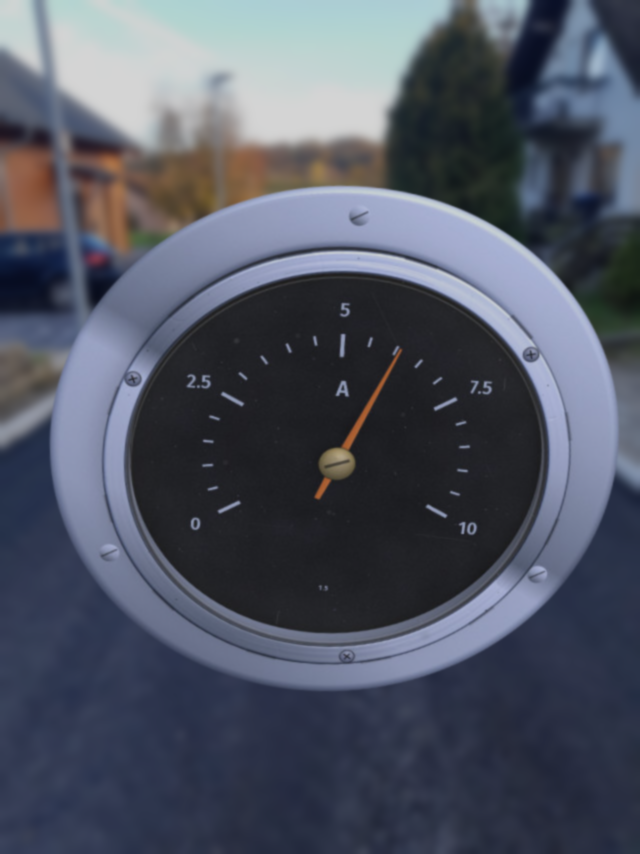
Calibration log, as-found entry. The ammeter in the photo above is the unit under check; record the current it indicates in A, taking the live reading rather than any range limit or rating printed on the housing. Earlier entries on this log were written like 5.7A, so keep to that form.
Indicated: 6A
